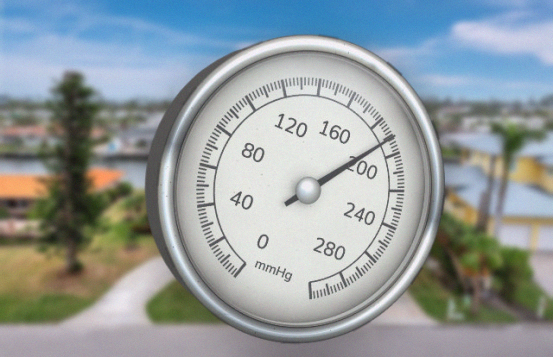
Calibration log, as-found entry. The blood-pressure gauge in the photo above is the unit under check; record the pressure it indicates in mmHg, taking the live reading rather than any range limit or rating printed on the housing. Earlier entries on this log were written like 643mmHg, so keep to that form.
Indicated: 190mmHg
